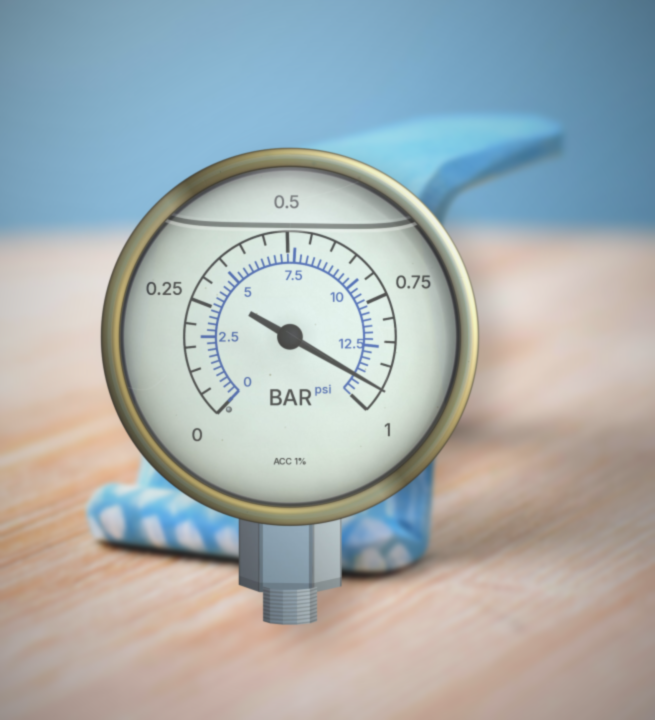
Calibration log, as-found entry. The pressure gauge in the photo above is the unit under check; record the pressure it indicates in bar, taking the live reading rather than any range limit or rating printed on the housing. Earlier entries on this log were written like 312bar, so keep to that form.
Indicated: 0.95bar
